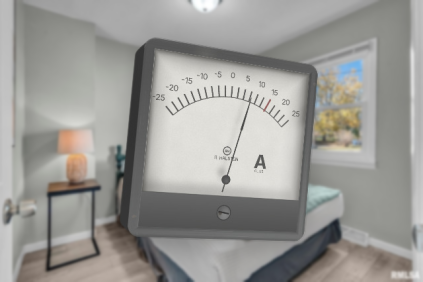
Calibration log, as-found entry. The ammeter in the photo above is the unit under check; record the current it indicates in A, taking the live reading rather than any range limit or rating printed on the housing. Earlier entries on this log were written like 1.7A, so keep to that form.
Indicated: 7.5A
